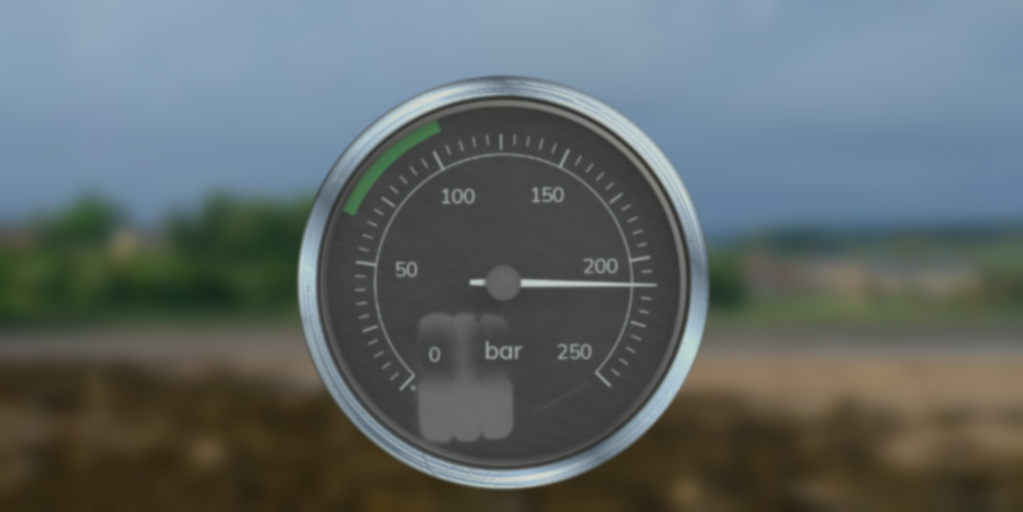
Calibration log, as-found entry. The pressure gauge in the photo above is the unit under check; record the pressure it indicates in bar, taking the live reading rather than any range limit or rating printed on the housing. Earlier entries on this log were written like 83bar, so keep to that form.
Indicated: 210bar
